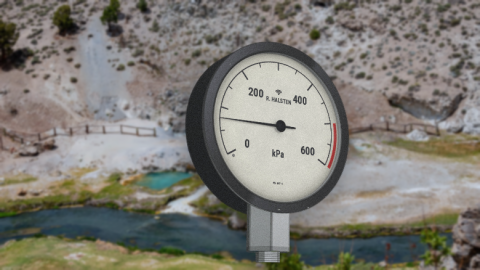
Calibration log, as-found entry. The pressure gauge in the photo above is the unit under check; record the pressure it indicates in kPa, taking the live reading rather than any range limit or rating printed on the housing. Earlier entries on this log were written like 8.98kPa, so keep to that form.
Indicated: 75kPa
